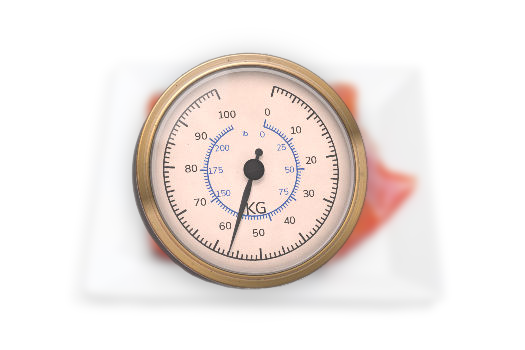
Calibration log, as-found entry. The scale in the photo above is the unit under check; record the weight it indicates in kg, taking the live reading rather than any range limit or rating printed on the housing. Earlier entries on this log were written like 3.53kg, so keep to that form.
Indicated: 57kg
